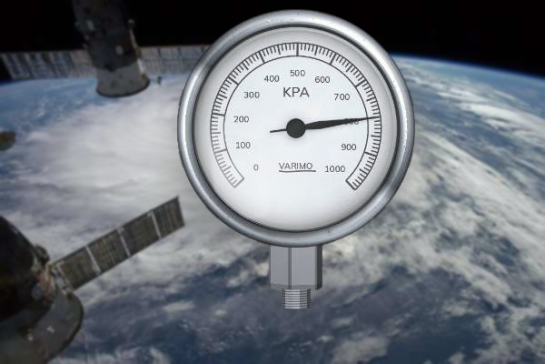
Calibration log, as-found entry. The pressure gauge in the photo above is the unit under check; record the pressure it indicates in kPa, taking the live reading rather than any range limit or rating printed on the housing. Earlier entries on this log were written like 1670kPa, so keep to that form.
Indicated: 800kPa
